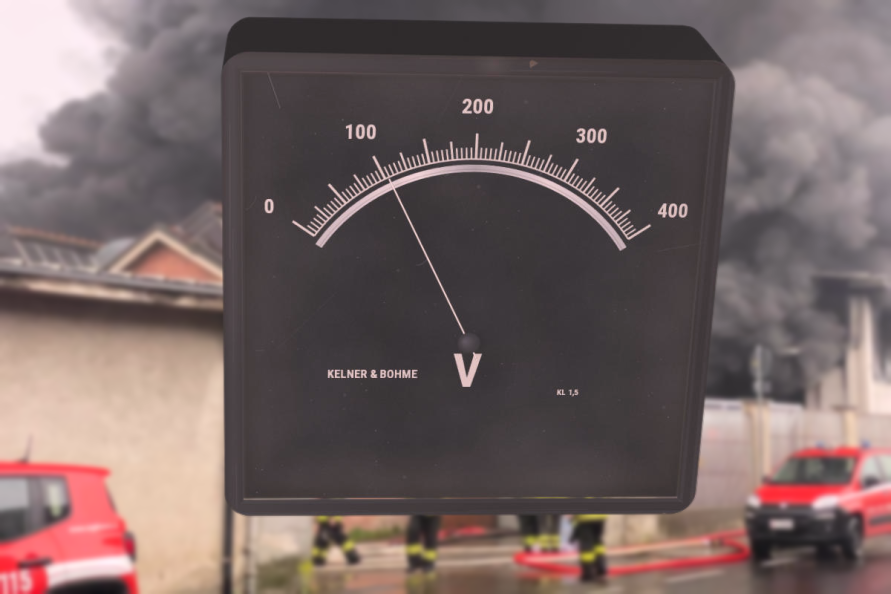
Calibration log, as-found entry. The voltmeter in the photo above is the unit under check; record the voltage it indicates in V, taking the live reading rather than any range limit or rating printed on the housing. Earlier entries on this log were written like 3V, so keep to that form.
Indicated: 105V
